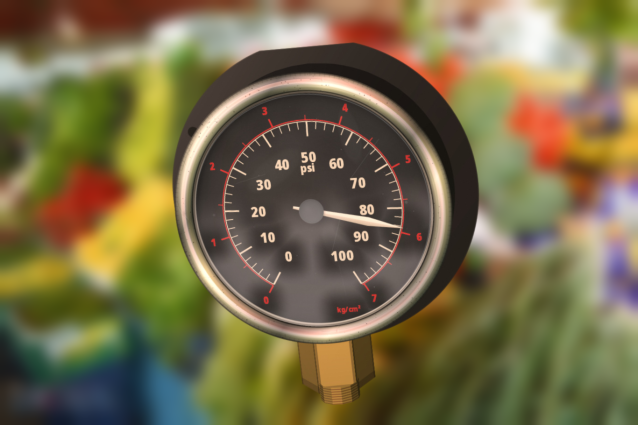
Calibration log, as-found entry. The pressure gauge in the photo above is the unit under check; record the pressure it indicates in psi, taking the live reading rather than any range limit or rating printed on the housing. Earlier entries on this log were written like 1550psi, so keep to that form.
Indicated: 84psi
